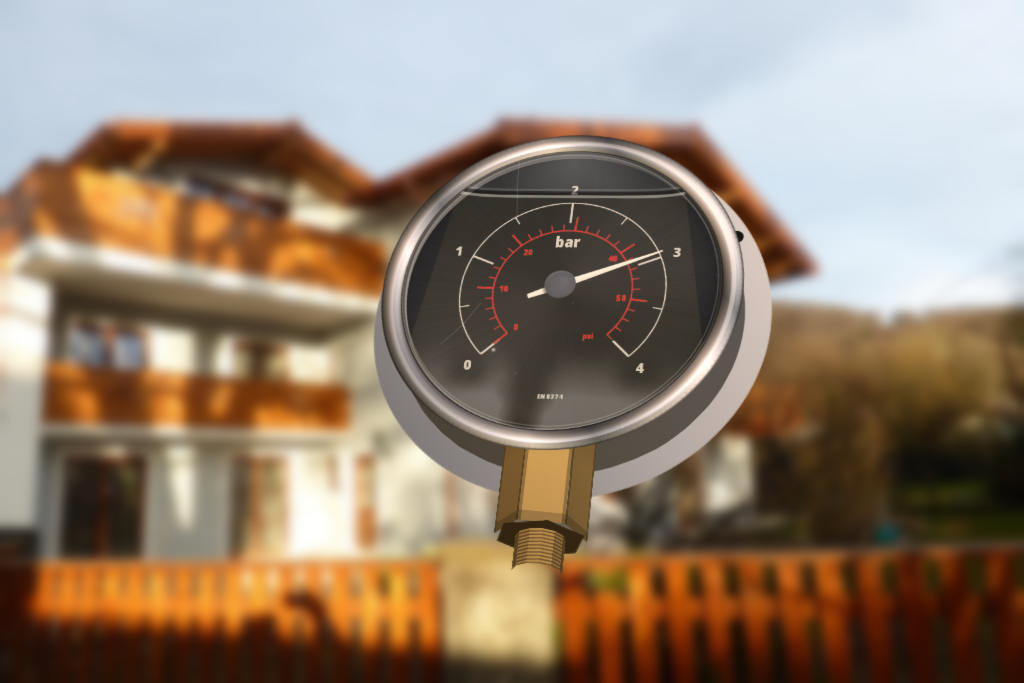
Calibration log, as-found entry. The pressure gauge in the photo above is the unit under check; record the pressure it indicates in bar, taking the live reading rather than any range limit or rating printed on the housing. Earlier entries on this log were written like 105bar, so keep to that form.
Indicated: 3bar
